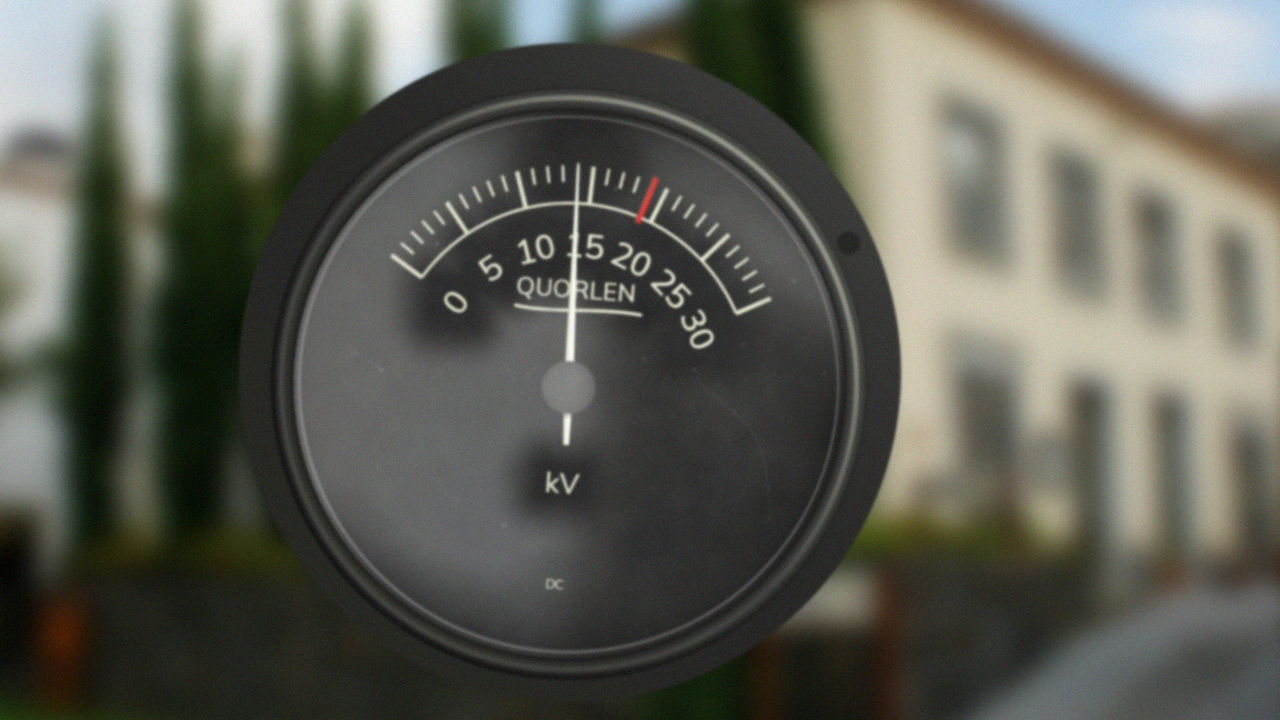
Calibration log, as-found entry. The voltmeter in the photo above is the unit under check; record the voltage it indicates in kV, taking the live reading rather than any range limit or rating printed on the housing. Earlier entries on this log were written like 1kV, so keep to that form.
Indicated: 14kV
